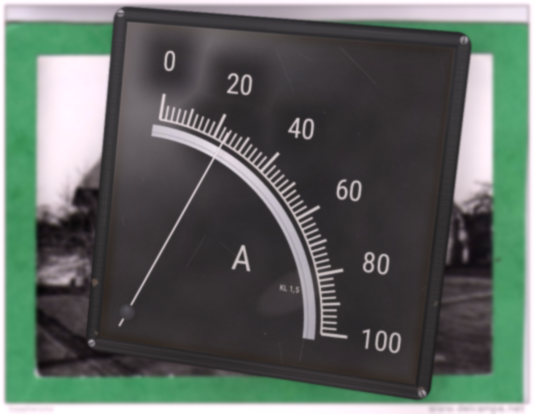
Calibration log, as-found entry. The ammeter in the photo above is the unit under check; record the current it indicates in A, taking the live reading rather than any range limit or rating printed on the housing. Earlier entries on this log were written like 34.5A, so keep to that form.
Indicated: 24A
